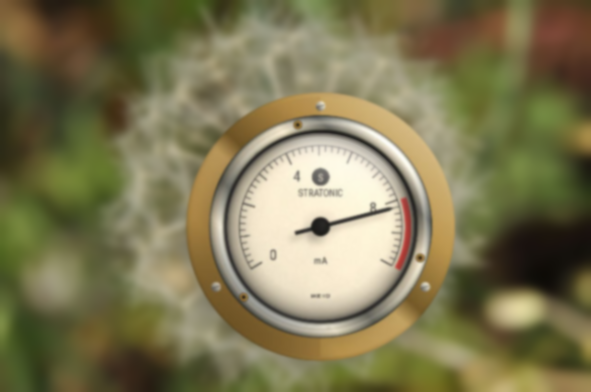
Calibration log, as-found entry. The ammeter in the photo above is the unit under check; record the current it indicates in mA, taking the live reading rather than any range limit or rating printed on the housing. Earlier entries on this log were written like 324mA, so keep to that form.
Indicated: 8.2mA
